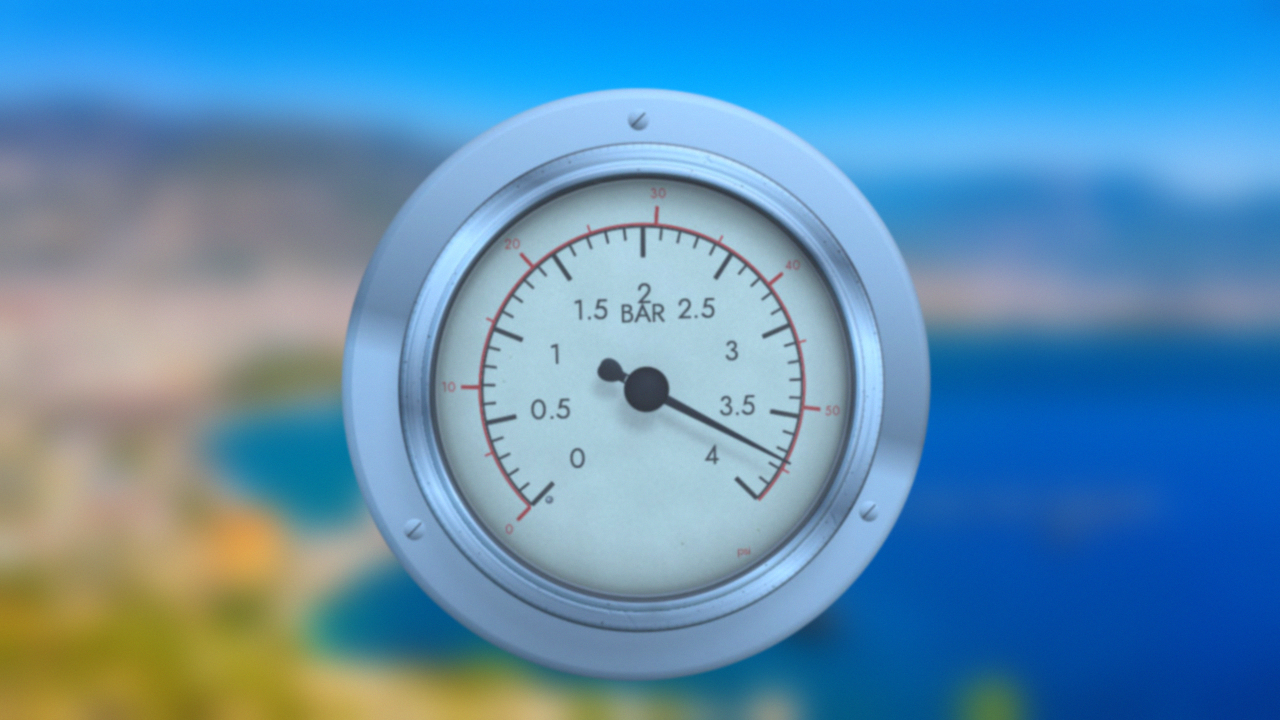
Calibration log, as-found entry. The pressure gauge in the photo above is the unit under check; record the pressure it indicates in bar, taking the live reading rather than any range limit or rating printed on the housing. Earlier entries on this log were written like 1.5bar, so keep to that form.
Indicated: 3.75bar
